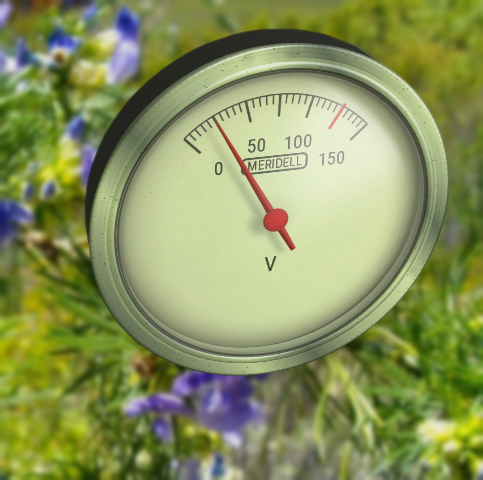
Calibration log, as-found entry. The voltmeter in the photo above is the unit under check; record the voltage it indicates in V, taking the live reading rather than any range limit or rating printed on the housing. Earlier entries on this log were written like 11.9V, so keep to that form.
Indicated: 25V
